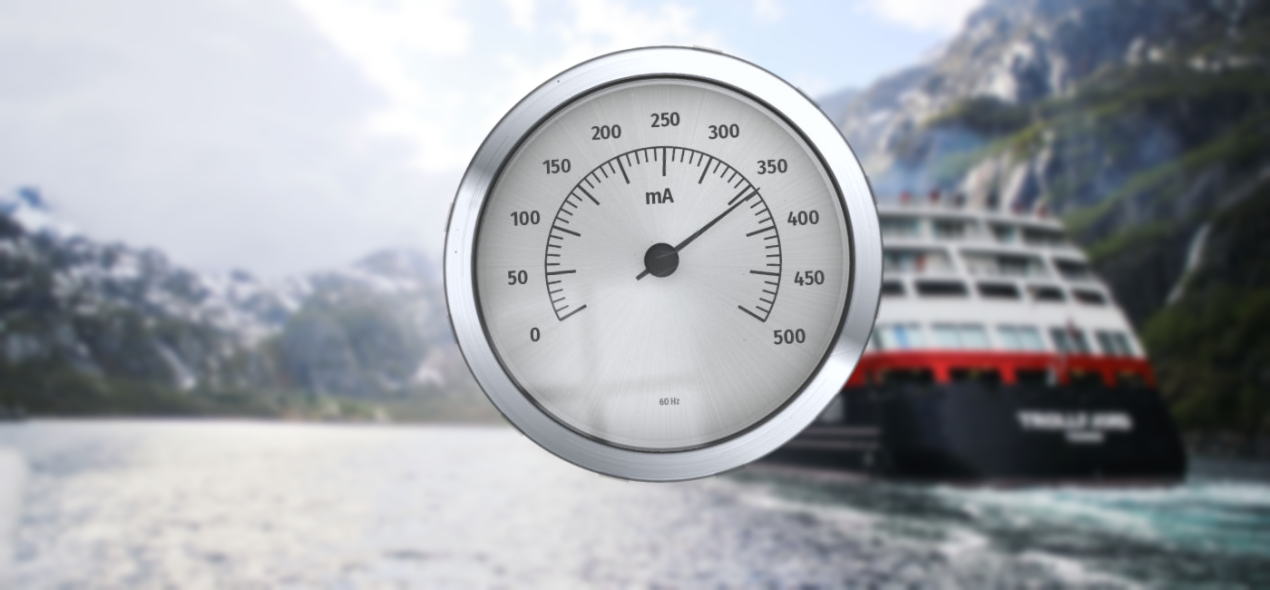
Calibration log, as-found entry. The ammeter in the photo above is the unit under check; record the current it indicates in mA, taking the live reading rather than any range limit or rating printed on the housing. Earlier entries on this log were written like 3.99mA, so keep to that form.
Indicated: 360mA
